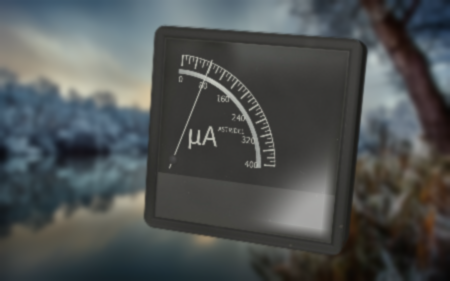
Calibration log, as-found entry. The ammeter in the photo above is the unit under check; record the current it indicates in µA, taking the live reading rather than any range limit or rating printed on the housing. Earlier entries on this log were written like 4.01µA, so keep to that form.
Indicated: 80µA
